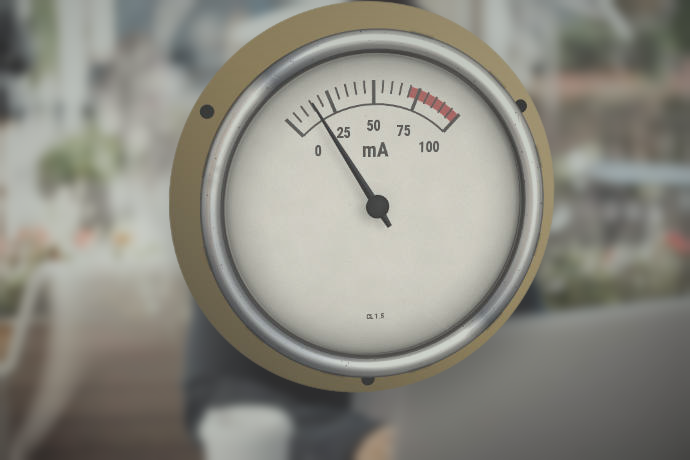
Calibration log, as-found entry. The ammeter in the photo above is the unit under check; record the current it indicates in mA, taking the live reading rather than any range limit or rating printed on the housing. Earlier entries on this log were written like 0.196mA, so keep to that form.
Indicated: 15mA
